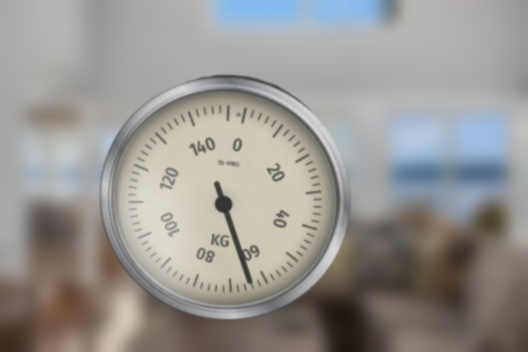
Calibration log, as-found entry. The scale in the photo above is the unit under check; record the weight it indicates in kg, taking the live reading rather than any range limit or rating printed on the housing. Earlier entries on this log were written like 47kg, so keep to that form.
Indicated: 64kg
